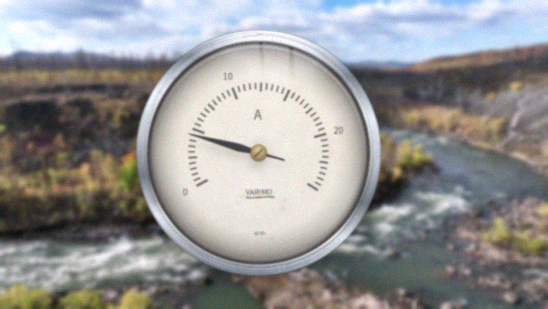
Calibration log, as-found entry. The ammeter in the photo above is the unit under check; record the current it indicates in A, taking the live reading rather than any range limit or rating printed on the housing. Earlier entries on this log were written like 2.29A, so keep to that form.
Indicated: 4.5A
